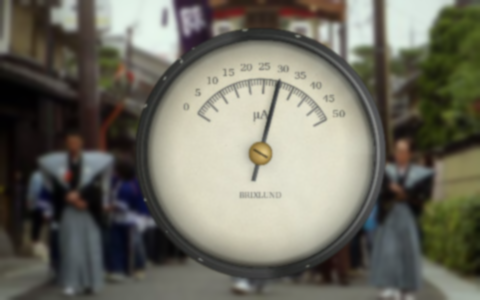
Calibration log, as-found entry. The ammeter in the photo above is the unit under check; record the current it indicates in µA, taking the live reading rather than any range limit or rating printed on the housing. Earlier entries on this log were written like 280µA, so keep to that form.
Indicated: 30µA
